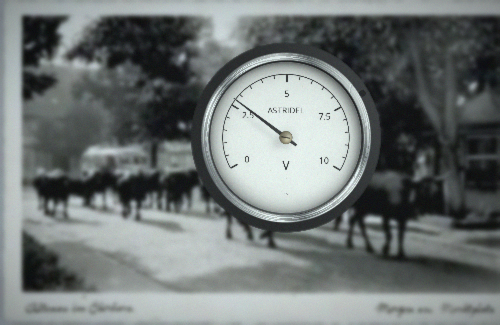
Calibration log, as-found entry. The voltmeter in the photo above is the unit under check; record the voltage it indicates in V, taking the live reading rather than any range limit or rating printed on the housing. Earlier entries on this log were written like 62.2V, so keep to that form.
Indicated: 2.75V
